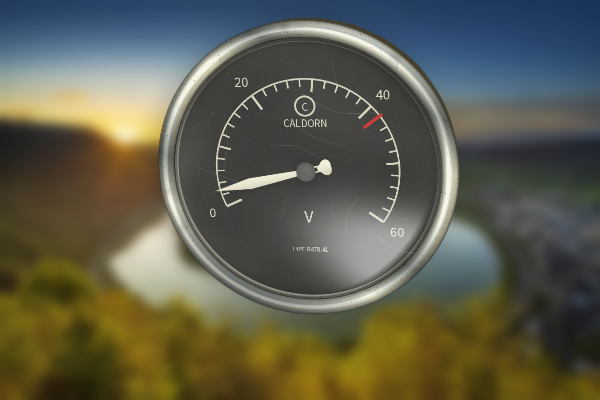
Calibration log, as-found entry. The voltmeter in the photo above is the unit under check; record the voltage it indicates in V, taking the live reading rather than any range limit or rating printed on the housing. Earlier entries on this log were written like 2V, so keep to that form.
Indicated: 3V
